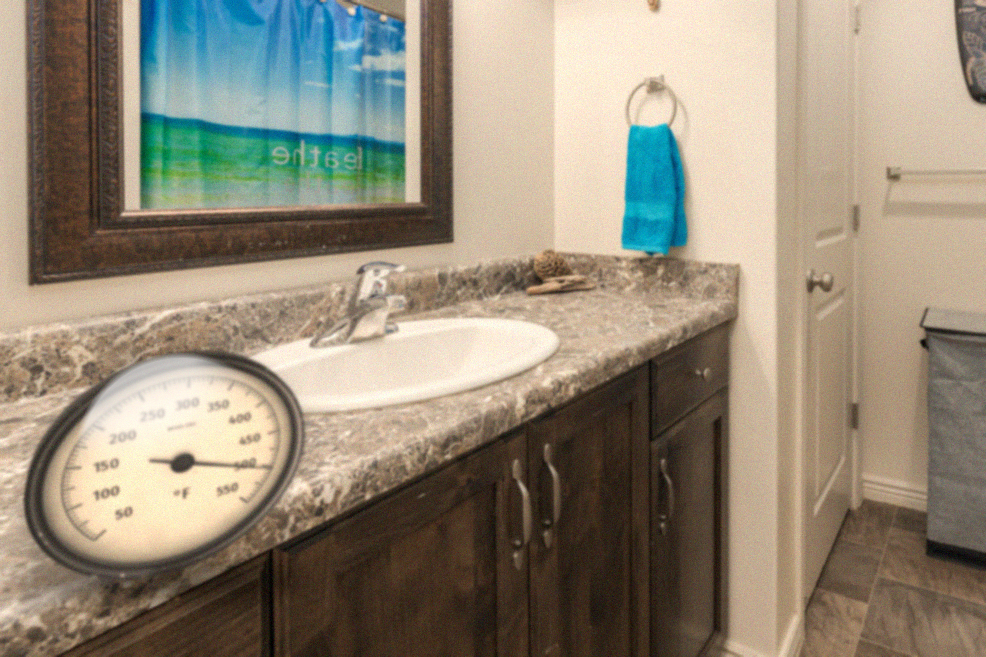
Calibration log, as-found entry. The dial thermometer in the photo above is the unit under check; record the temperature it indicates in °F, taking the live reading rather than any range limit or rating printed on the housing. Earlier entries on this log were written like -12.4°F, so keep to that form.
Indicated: 500°F
